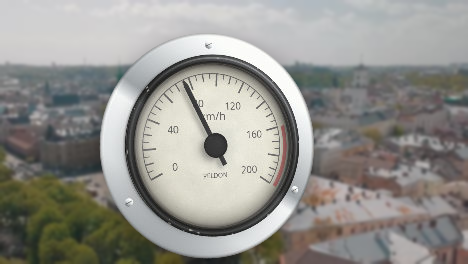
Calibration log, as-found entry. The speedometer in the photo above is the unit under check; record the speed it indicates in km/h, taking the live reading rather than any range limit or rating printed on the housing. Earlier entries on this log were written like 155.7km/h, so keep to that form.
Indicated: 75km/h
